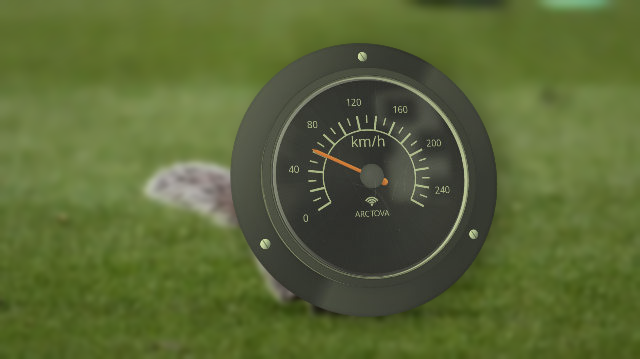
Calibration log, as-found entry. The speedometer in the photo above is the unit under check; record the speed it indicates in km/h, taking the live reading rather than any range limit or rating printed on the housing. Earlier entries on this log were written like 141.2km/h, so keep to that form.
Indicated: 60km/h
